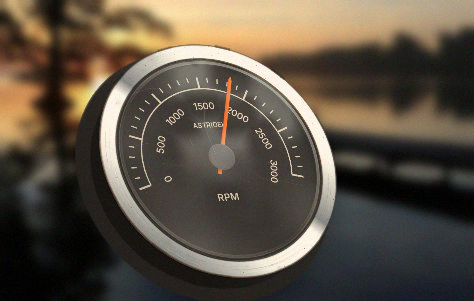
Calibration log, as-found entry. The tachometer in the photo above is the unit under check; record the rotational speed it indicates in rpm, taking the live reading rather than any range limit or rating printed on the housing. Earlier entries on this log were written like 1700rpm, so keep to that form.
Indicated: 1800rpm
